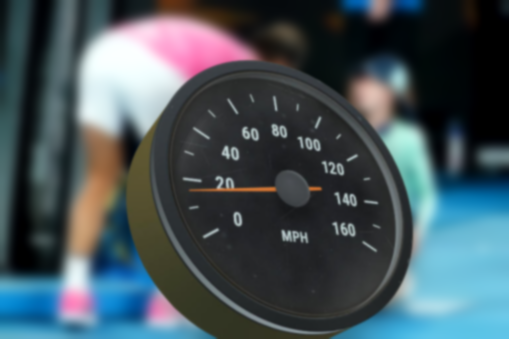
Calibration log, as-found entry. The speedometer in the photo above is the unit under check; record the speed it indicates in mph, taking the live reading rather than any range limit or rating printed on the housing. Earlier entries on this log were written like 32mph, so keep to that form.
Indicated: 15mph
